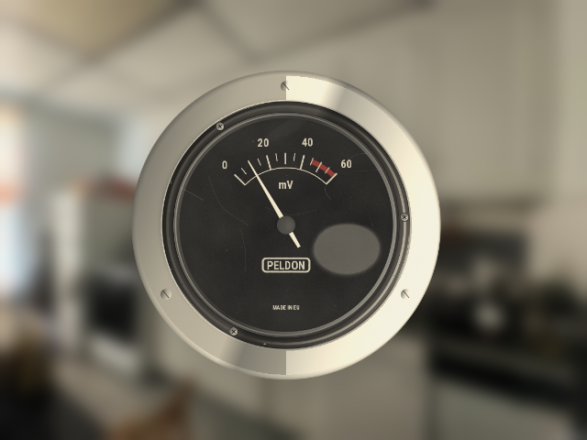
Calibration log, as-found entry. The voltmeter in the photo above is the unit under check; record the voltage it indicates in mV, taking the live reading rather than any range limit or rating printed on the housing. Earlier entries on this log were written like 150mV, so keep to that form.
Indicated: 10mV
